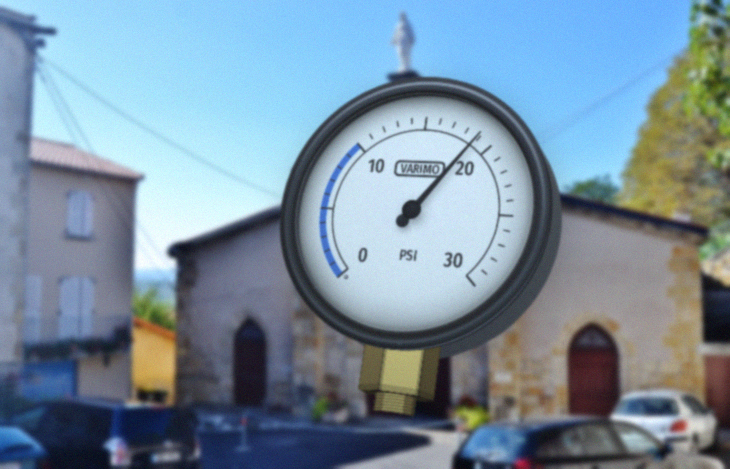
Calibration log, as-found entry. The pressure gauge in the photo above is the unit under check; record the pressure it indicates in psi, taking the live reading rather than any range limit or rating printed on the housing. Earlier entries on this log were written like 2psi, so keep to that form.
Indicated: 19psi
